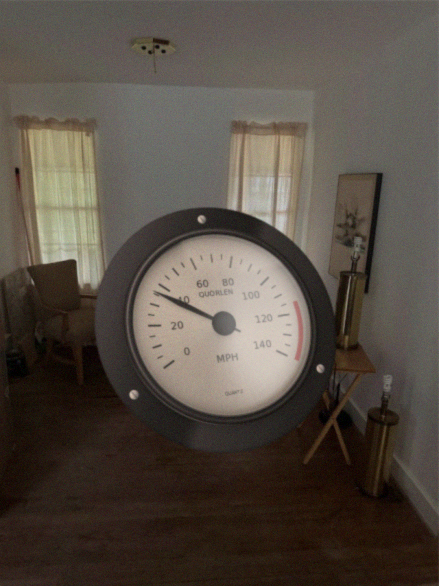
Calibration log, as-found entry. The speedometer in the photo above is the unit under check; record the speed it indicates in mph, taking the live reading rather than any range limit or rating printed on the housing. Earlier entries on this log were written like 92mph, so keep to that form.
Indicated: 35mph
